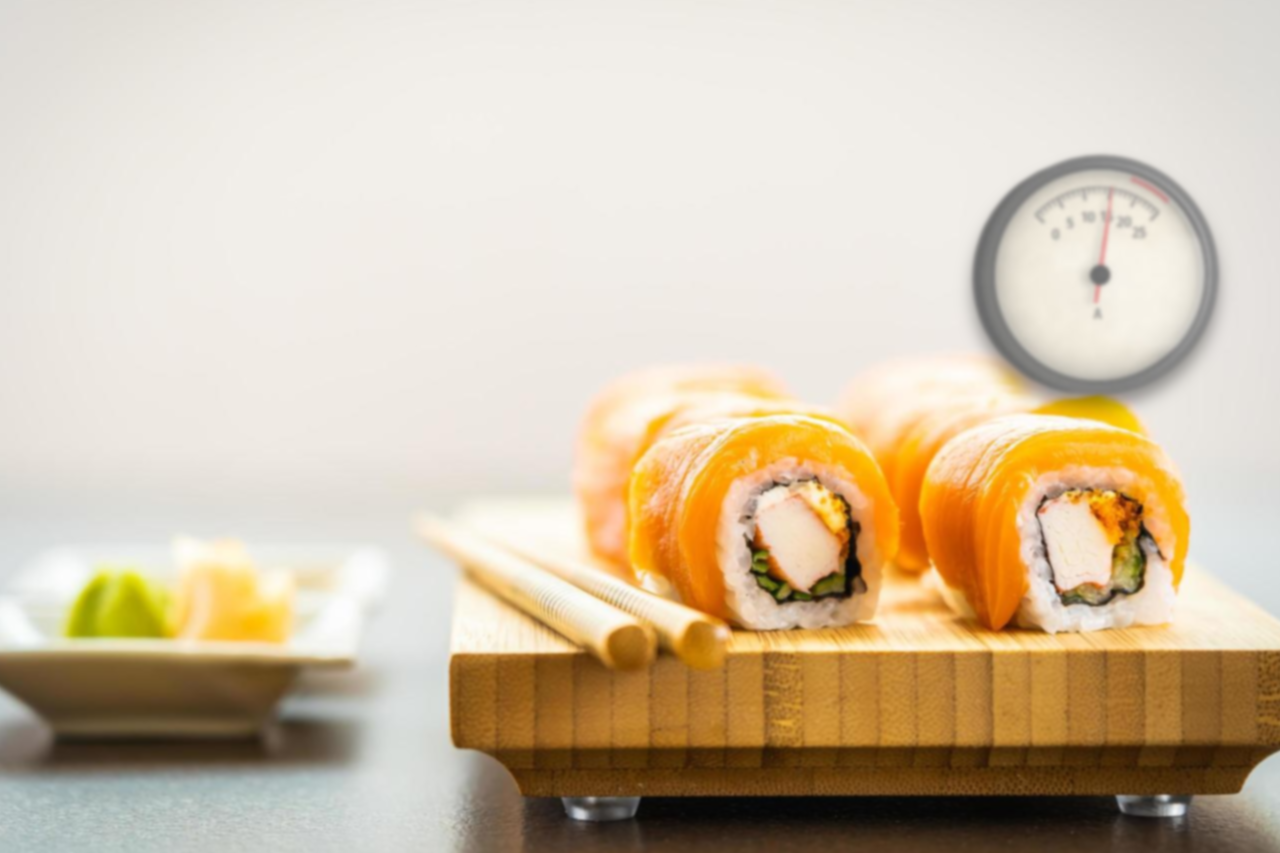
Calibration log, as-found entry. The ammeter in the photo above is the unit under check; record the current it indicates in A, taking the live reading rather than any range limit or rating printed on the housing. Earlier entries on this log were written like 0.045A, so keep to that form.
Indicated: 15A
